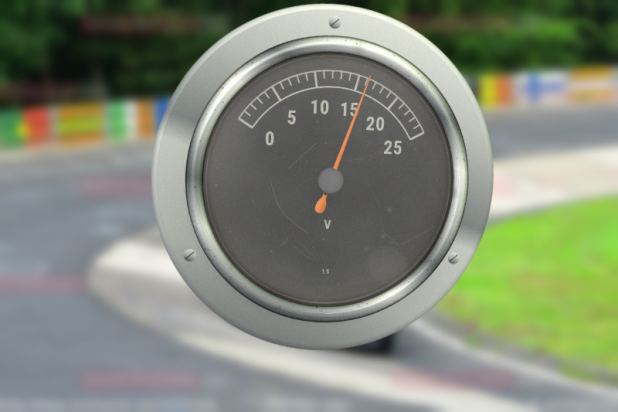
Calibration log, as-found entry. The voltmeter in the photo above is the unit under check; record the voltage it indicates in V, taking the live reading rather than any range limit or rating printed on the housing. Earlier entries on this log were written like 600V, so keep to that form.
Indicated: 16V
